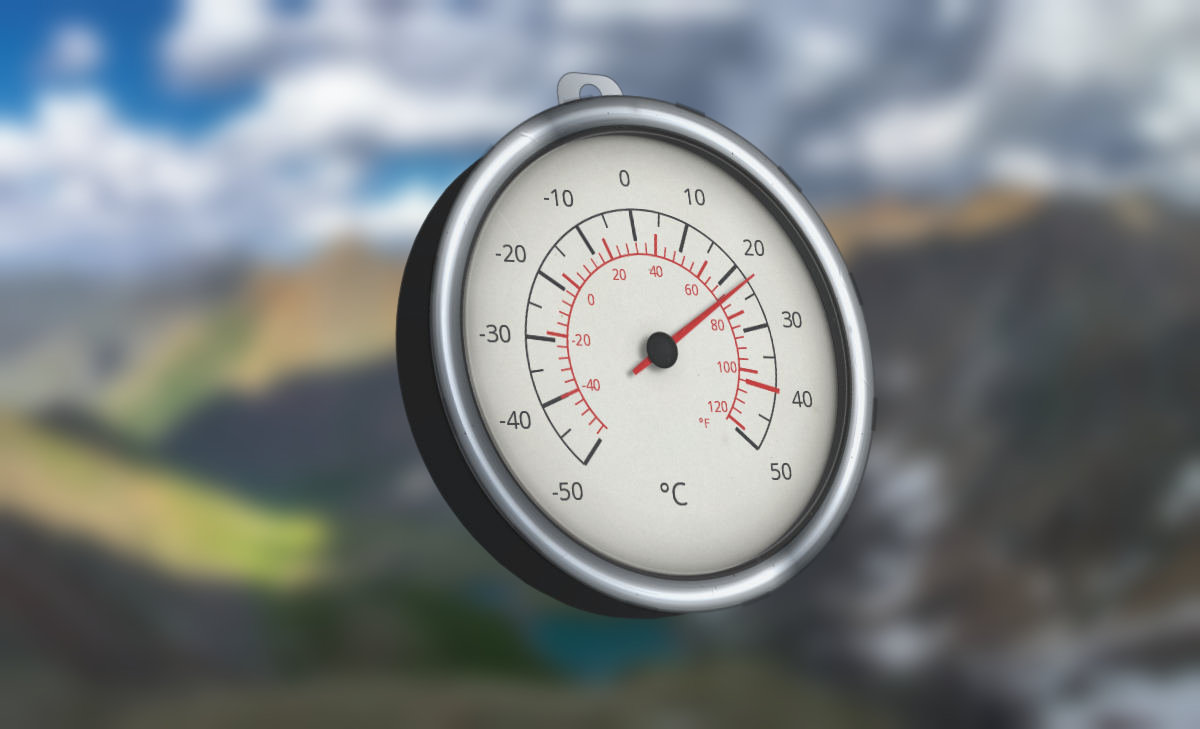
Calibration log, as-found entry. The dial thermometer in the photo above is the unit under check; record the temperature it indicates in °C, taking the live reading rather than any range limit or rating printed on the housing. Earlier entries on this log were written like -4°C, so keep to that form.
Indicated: 22.5°C
